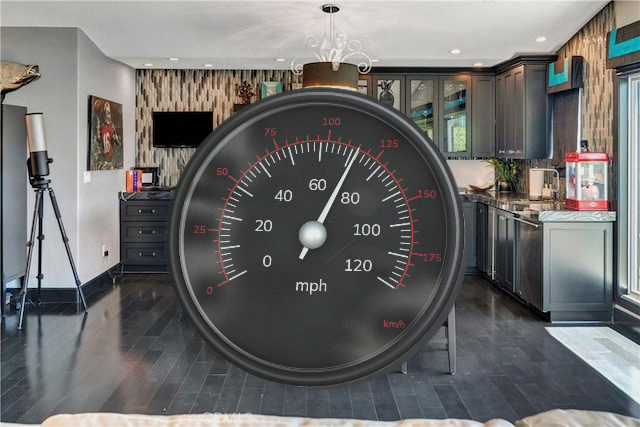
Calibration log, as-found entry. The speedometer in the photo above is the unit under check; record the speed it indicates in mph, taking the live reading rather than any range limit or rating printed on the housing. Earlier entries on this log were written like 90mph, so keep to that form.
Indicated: 72mph
